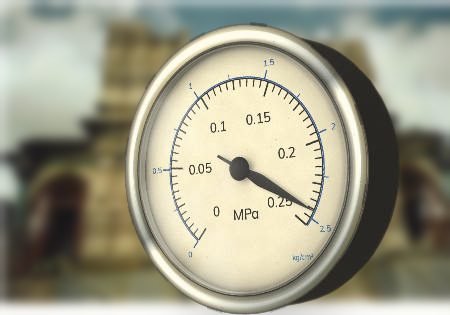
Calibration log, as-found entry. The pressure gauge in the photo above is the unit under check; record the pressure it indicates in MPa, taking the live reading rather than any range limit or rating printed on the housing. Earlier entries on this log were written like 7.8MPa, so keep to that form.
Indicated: 0.24MPa
